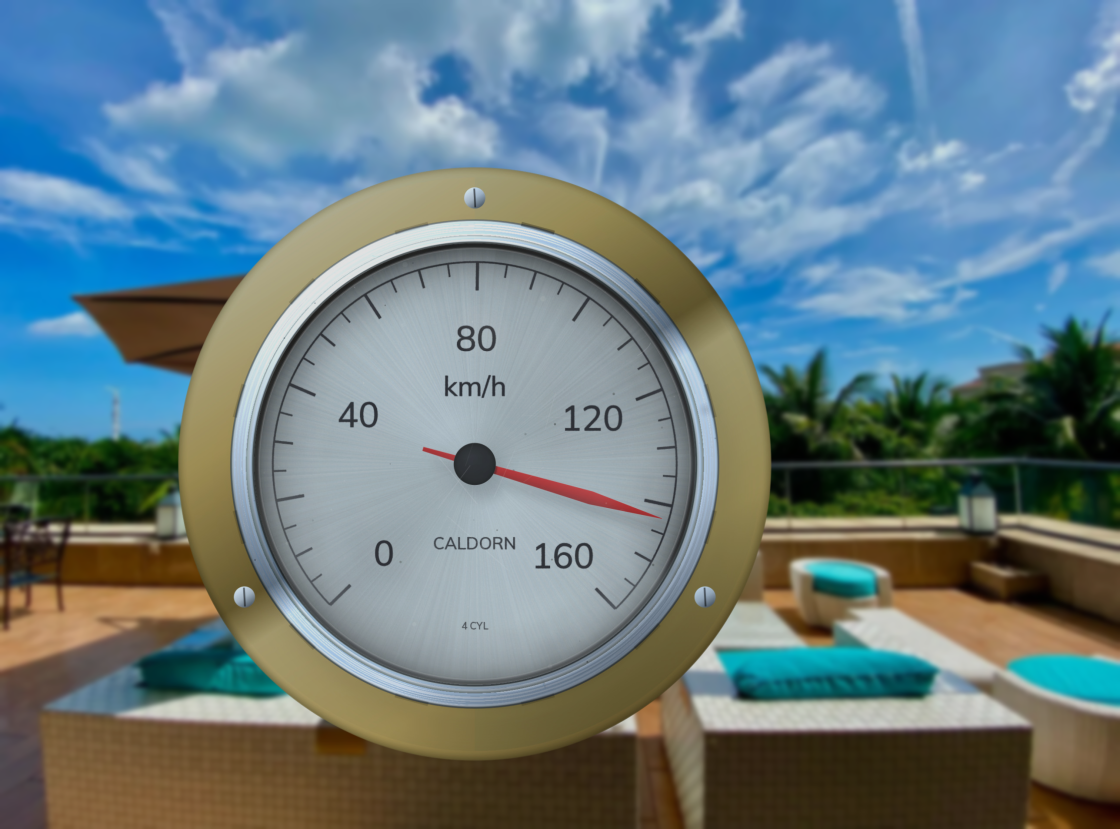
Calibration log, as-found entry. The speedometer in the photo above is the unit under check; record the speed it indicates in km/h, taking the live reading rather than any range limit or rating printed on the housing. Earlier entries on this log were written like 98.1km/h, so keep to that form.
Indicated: 142.5km/h
